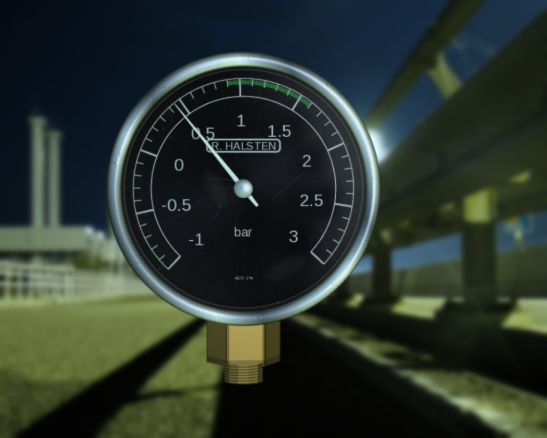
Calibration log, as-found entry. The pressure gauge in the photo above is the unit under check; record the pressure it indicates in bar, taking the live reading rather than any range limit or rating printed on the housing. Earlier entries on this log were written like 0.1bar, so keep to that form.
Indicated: 0.45bar
